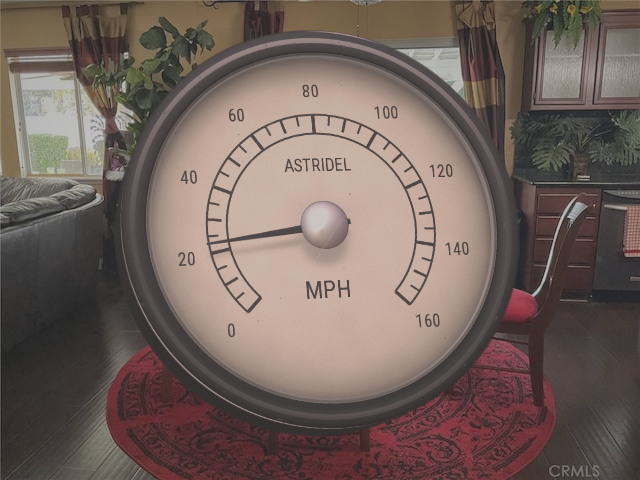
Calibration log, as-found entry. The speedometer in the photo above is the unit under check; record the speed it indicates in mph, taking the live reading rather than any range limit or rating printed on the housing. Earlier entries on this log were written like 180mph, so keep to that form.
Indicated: 22.5mph
